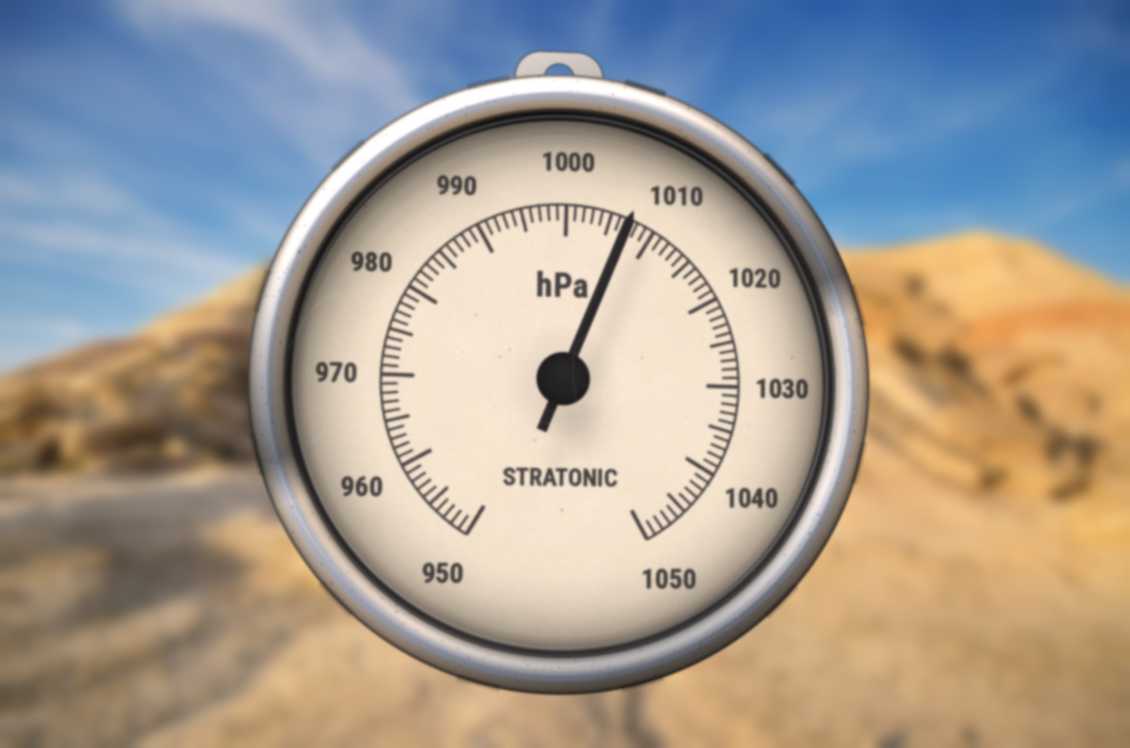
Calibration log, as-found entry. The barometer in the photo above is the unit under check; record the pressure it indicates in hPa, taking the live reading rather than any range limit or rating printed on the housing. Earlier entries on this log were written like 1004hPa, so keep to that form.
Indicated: 1007hPa
